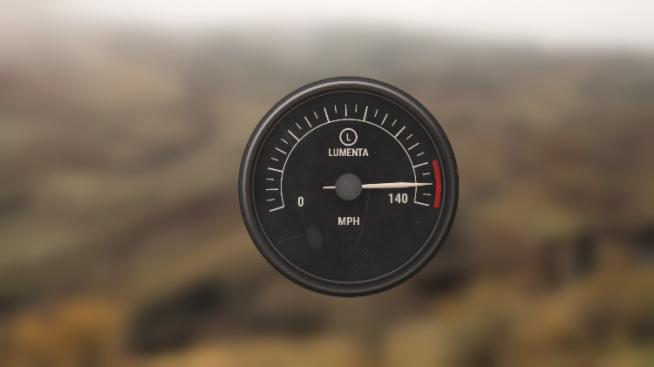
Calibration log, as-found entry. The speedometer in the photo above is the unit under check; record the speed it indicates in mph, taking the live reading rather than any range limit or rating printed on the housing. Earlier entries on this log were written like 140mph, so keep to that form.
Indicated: 130mph
